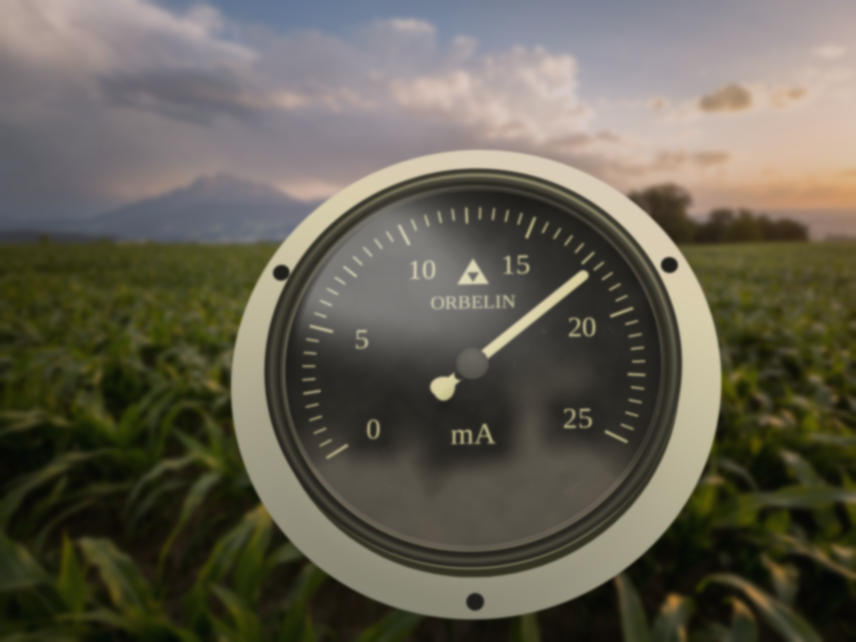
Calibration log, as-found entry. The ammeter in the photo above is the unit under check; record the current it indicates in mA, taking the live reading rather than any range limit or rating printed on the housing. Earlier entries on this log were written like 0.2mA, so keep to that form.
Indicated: 18mA
